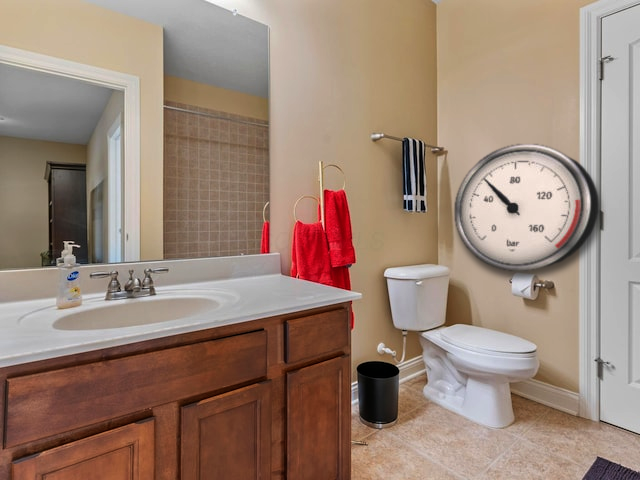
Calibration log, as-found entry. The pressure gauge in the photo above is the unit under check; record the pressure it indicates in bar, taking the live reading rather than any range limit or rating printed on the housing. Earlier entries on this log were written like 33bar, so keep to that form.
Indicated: 55bar
